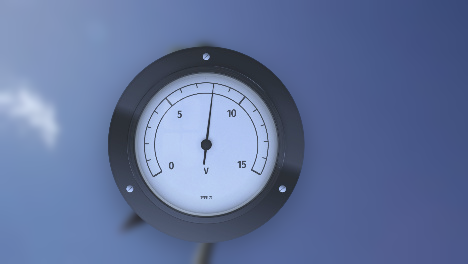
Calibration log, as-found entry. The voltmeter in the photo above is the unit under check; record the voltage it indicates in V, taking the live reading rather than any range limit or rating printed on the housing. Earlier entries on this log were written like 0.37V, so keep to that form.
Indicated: 8V
